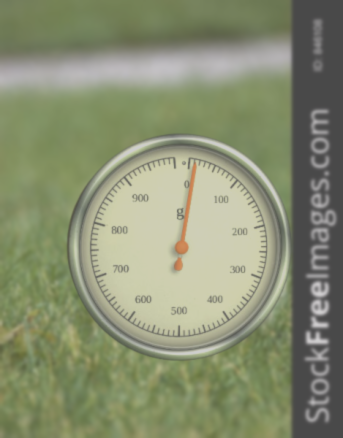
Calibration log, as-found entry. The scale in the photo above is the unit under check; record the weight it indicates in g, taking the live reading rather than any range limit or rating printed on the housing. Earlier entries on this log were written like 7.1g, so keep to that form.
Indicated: 10g
